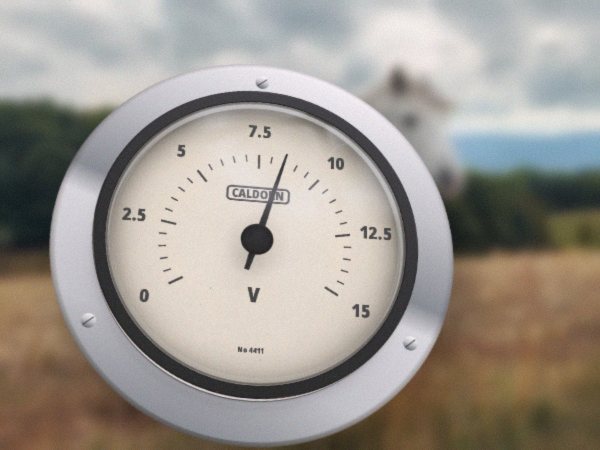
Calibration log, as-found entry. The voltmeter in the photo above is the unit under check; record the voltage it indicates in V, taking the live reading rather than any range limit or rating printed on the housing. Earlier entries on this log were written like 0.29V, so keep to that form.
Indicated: 8.5V
